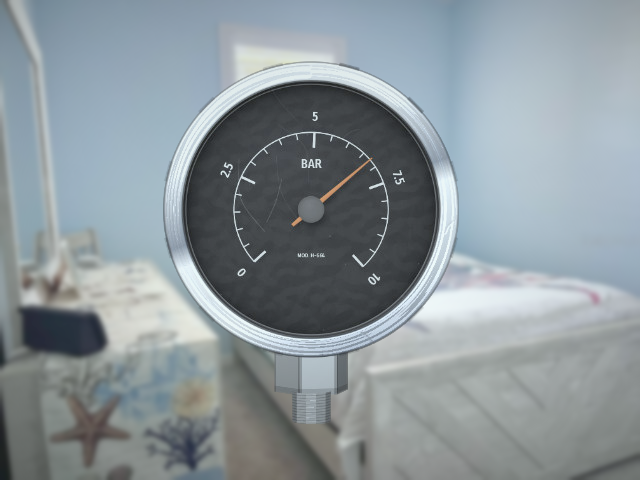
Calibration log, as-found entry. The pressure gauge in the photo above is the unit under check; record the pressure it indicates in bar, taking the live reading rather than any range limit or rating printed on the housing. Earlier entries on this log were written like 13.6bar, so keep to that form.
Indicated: 6.75bar
